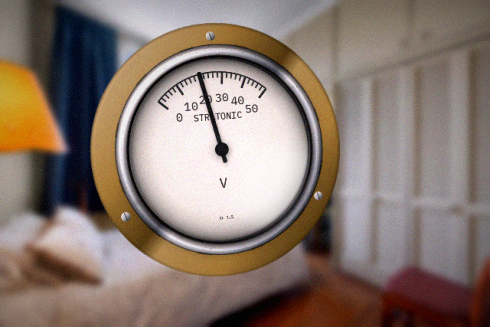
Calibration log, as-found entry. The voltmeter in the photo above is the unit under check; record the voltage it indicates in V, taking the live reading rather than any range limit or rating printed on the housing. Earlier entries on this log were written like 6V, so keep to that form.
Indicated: 20V
